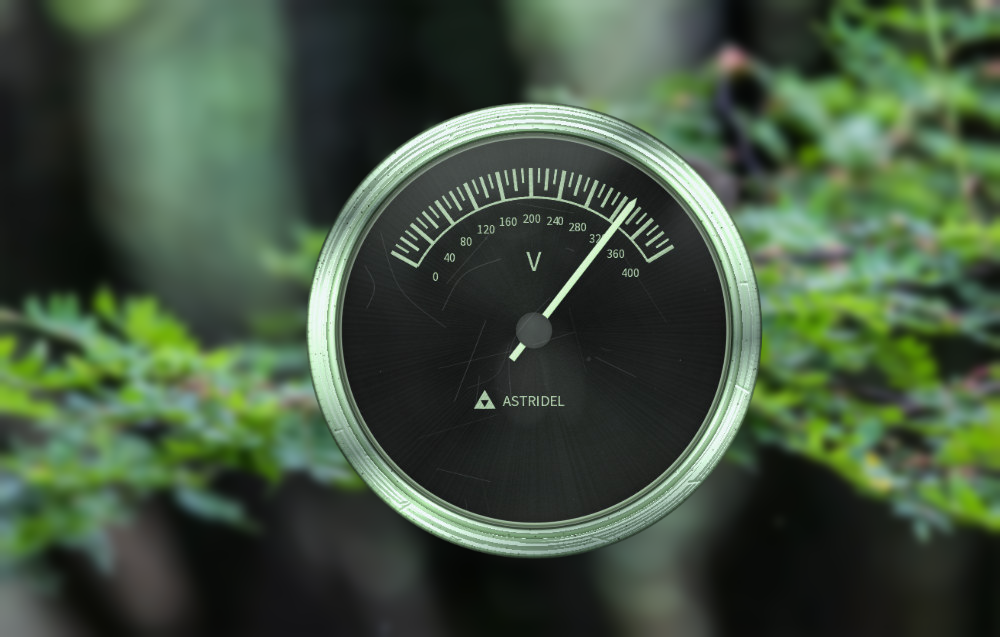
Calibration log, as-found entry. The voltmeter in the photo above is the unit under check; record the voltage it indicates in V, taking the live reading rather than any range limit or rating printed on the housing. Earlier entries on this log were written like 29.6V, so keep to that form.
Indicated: 330V
